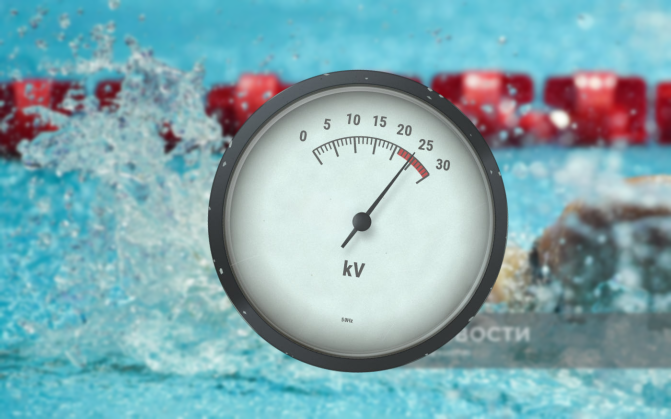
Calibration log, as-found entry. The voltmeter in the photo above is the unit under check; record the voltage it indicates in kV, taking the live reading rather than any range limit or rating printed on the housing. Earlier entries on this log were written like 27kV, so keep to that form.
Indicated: 24kV
